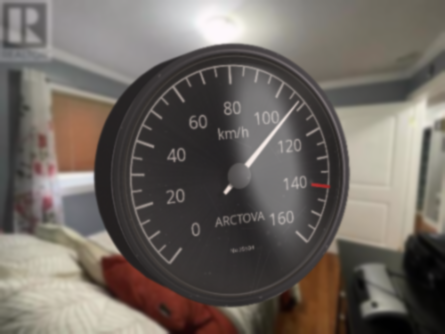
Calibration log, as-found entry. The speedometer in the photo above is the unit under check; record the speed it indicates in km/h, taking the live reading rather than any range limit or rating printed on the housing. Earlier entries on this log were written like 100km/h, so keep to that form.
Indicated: 107.5km/h
